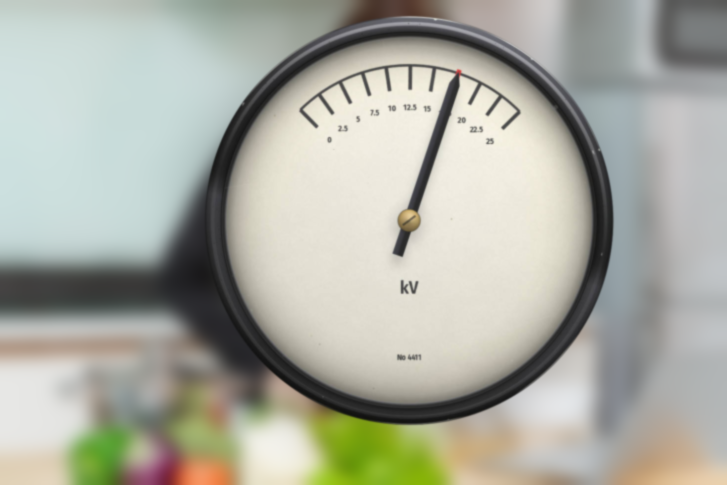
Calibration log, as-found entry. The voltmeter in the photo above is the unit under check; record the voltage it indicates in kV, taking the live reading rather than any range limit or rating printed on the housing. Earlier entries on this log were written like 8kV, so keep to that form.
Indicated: 17.5kV
